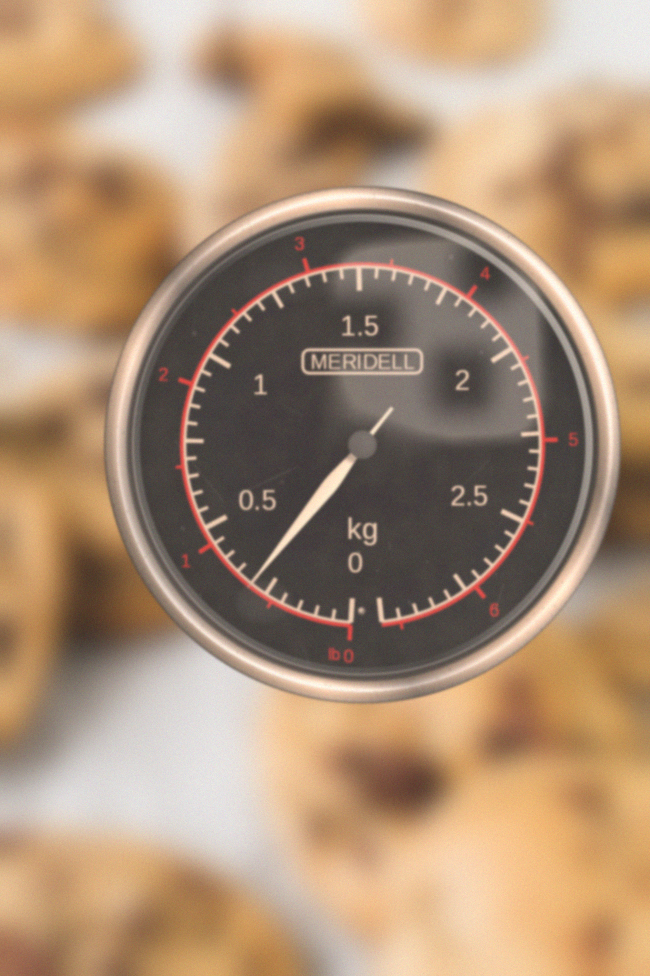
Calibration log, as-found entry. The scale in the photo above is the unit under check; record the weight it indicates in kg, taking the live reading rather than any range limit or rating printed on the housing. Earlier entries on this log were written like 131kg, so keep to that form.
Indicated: 0.3kg
